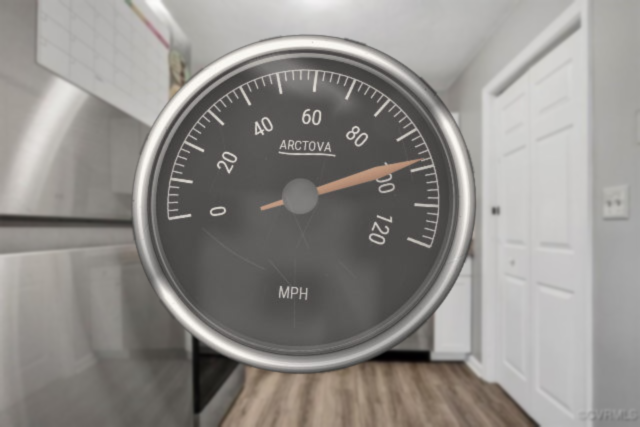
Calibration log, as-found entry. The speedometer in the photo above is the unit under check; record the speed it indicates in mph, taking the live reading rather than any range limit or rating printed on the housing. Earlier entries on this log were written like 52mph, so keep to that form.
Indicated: 98mph
